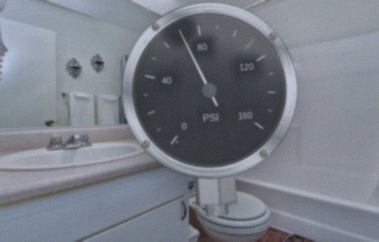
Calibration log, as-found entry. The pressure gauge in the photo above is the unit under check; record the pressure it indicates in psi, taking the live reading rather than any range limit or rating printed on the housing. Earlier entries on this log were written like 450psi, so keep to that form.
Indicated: 70psi
